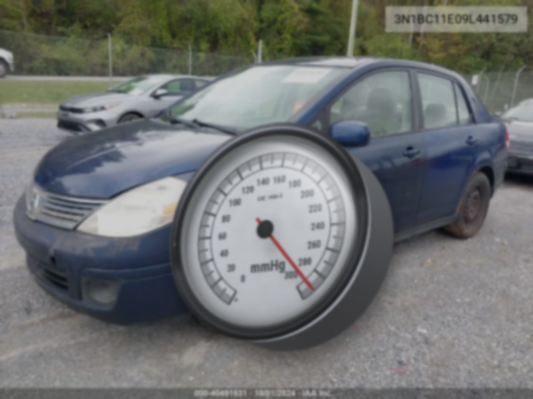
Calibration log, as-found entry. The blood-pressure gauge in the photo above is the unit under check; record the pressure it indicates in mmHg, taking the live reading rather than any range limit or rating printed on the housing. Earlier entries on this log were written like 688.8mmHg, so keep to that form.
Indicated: 290mmHg
